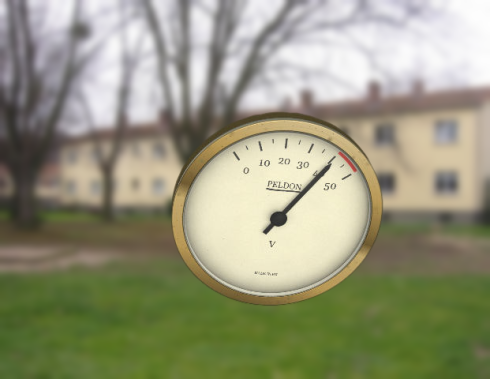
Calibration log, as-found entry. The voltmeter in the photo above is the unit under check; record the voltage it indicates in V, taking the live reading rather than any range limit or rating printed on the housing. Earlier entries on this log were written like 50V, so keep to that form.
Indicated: 40V
